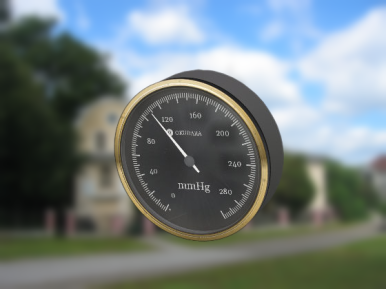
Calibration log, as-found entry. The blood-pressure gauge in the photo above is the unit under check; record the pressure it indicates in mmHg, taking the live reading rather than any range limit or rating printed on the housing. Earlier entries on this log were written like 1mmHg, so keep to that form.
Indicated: 110mmHg
